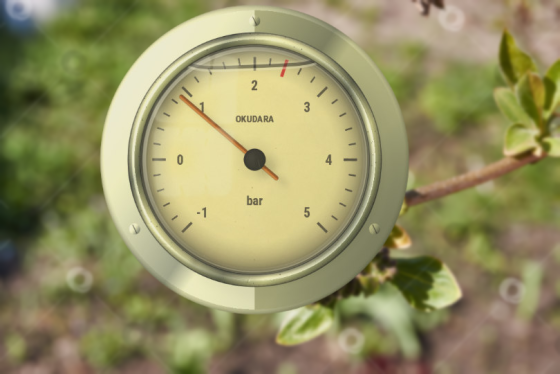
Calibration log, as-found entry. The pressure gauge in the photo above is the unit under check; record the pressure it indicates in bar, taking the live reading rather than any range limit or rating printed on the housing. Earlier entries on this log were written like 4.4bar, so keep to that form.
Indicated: 0.9bar
